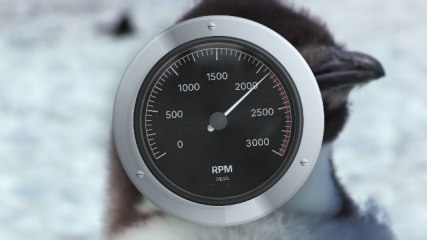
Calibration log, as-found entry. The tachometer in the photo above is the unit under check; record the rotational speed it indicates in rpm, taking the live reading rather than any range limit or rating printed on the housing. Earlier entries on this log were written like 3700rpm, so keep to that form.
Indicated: 2100rpm
